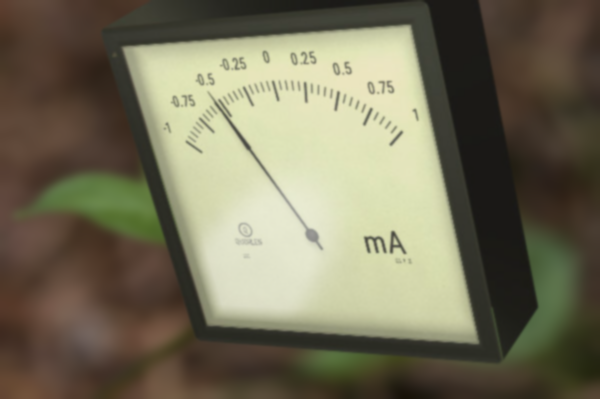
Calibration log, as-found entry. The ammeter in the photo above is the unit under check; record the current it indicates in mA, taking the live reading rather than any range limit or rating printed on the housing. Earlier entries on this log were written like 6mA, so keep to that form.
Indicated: -0.5mA
